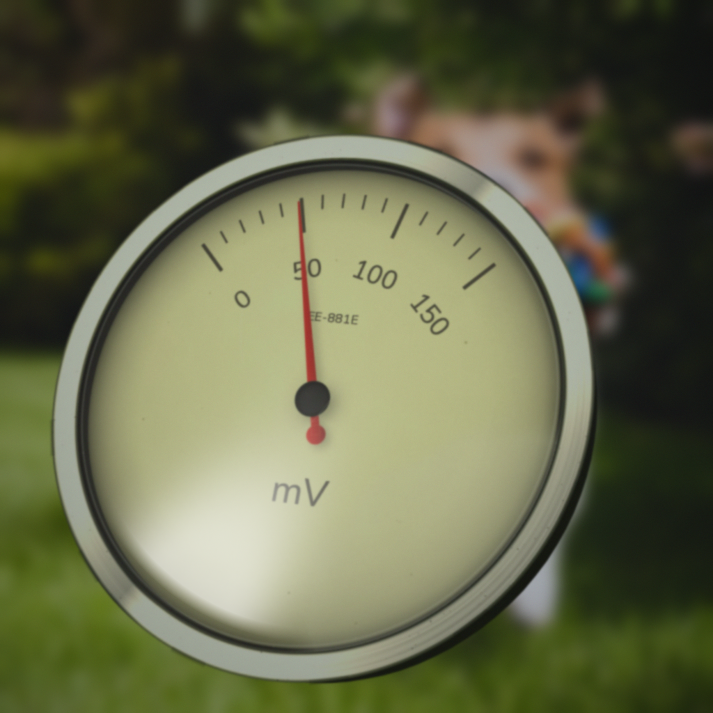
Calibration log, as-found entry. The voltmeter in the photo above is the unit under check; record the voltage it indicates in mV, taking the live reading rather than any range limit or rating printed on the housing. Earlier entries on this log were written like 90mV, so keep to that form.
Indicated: 50mV
